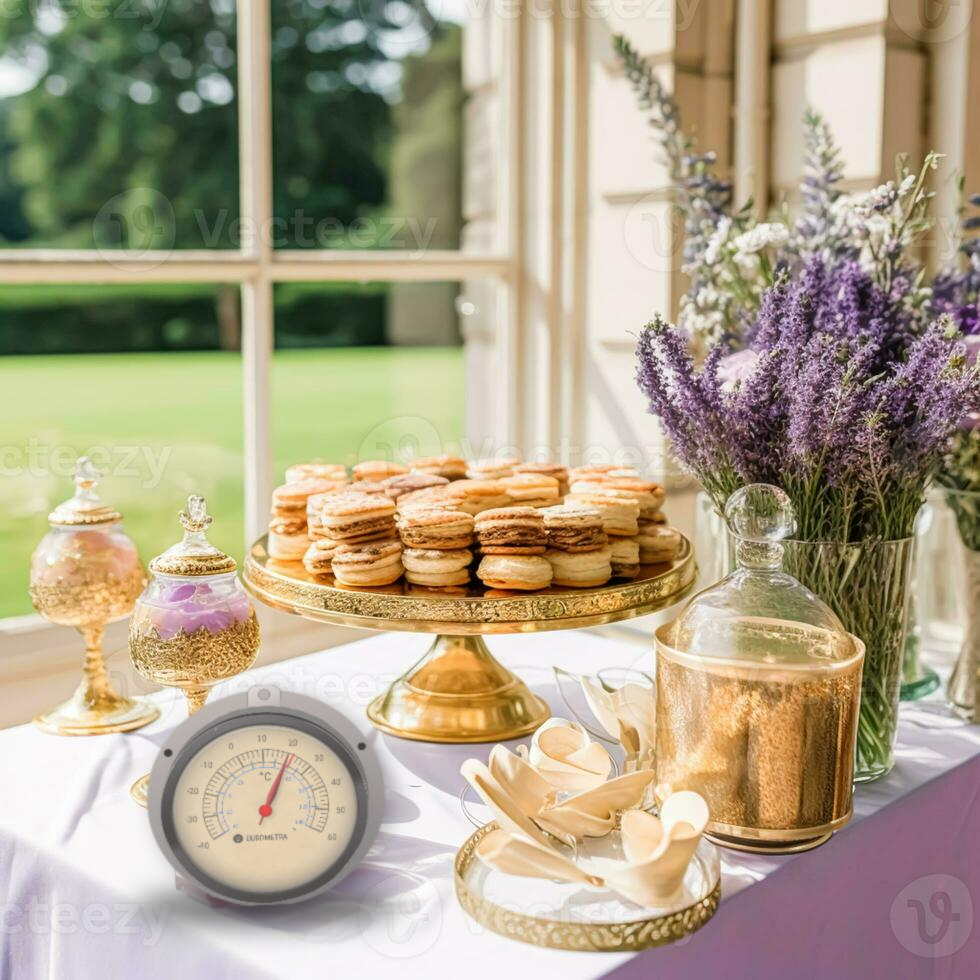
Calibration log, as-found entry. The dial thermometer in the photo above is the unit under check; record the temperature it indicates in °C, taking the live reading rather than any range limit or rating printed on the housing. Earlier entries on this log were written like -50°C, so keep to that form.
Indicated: 20°C
